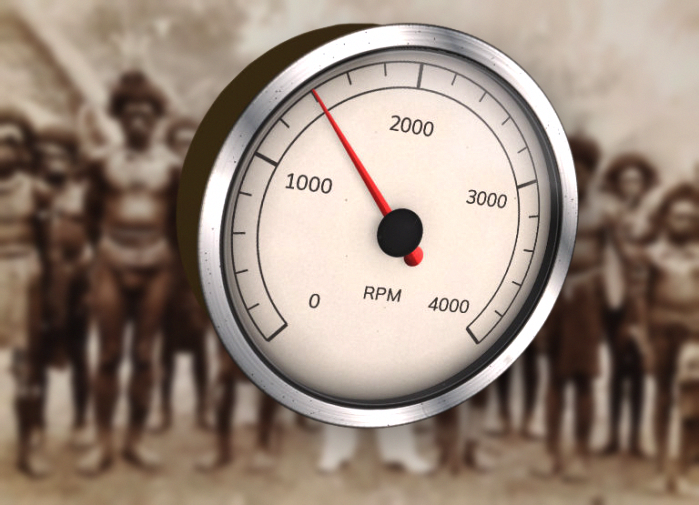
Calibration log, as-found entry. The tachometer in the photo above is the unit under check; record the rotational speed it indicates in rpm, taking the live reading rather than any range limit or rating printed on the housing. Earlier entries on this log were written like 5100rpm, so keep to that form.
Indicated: 1400rpm
